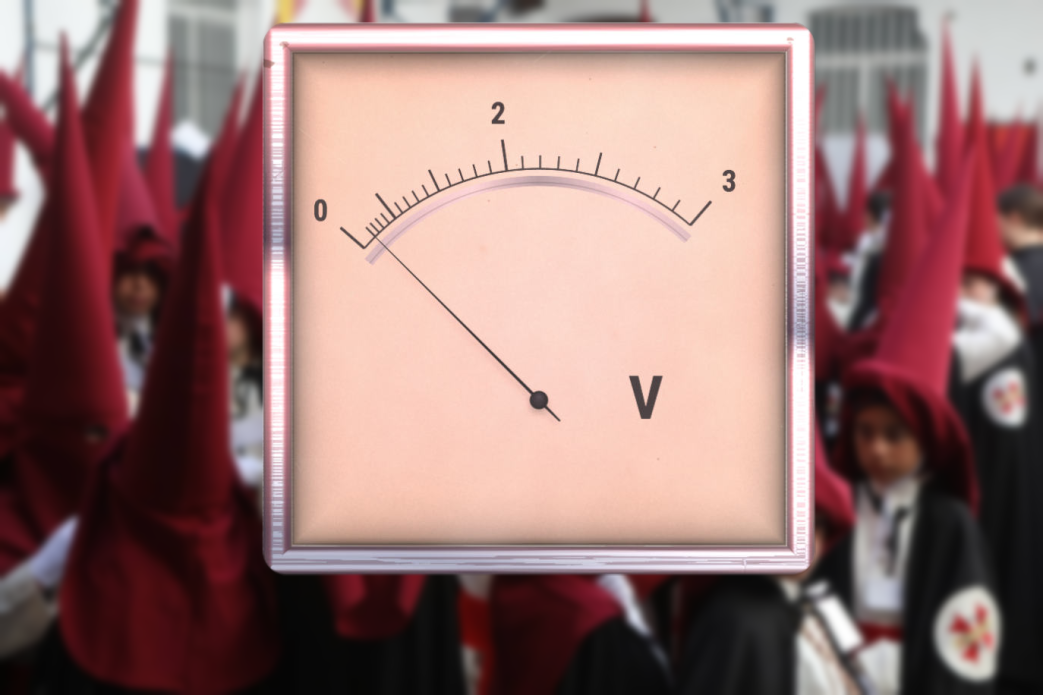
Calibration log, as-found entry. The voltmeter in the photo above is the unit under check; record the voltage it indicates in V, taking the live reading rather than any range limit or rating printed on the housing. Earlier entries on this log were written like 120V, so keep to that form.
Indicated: 0.6V
